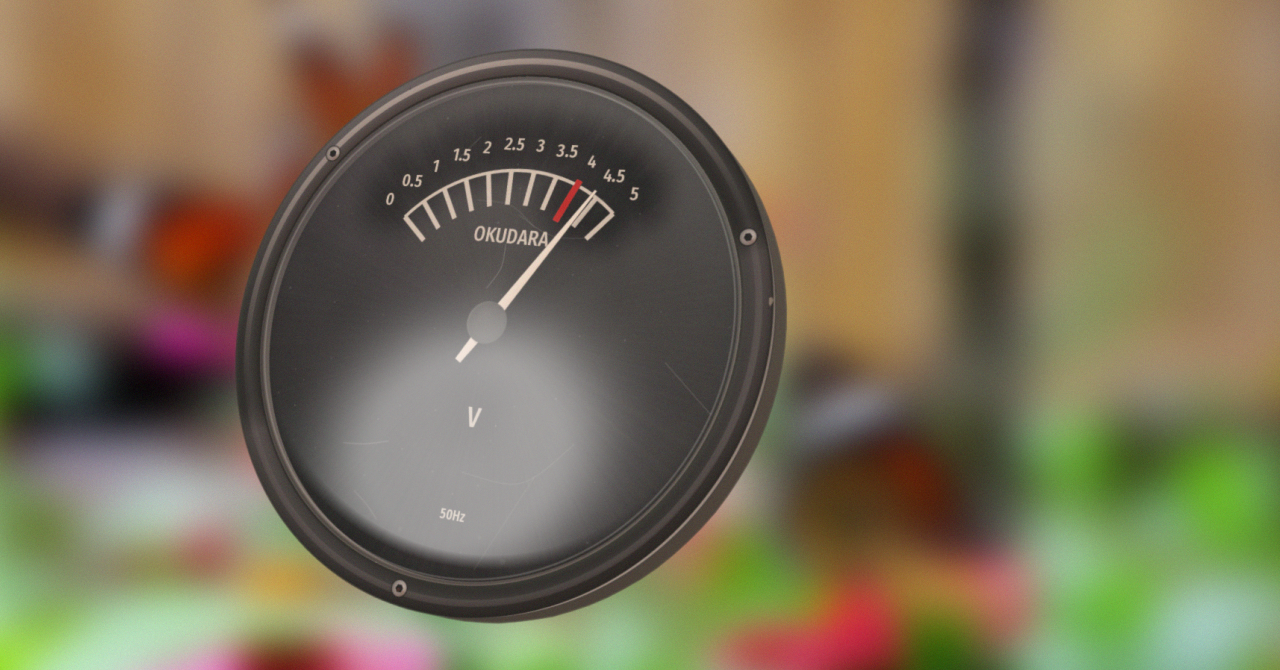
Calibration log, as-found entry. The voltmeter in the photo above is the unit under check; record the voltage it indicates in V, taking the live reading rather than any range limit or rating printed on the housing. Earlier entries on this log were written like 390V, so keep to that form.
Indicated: 4.5V
